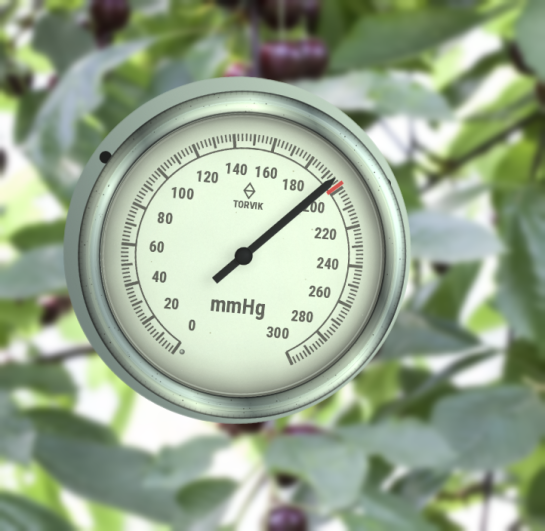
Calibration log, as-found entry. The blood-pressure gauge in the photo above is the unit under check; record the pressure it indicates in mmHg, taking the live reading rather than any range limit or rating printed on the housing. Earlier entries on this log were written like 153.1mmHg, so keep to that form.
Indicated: 194mmHg
